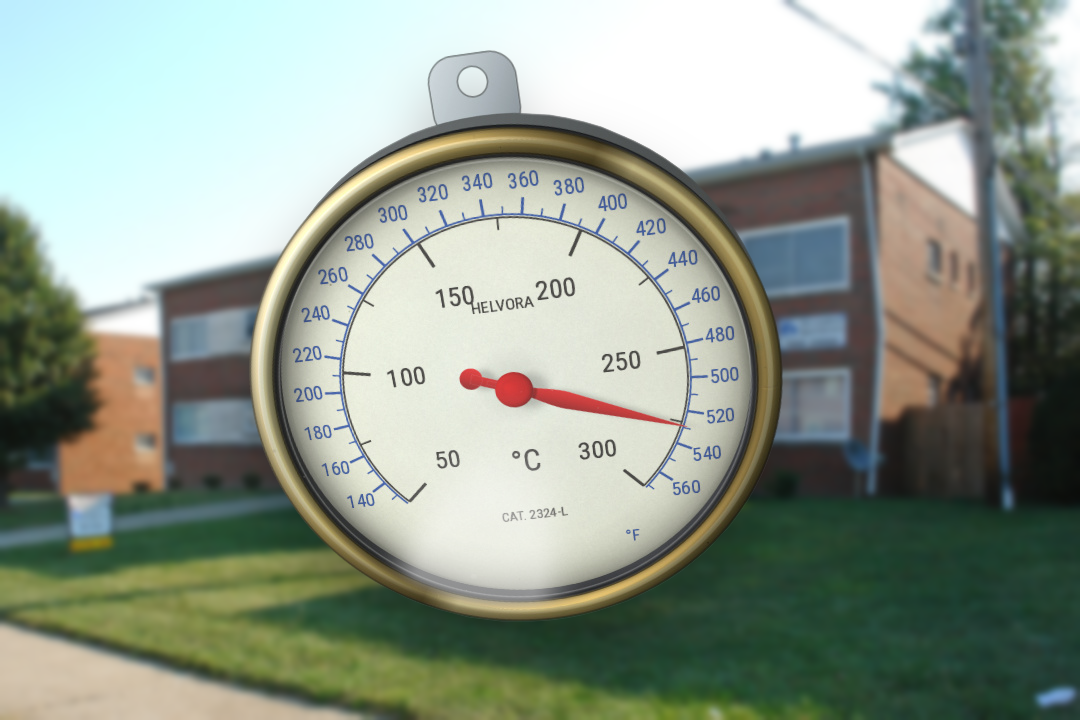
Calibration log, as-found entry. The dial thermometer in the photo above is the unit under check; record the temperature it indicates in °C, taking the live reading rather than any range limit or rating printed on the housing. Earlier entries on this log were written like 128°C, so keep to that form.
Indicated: 275°C
